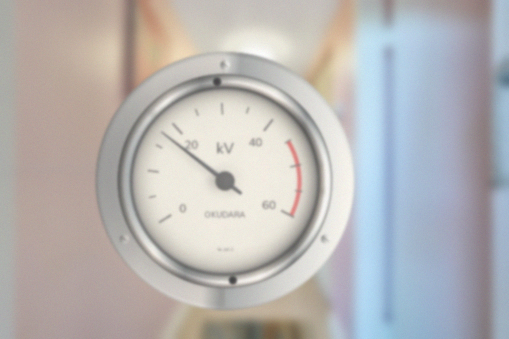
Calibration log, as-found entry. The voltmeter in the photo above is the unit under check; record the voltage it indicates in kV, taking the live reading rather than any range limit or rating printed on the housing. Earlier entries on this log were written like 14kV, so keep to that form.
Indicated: 17.5kV
